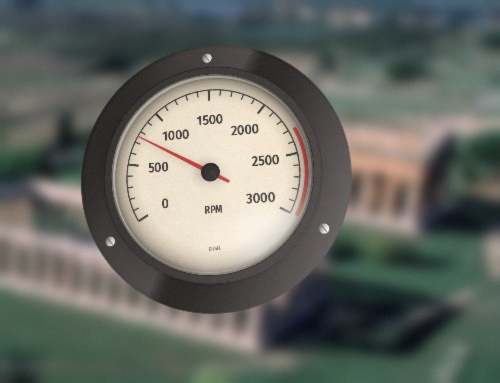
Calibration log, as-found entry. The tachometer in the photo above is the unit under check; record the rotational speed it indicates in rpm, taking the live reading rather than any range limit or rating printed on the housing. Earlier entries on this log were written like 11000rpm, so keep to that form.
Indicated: 750rpm
